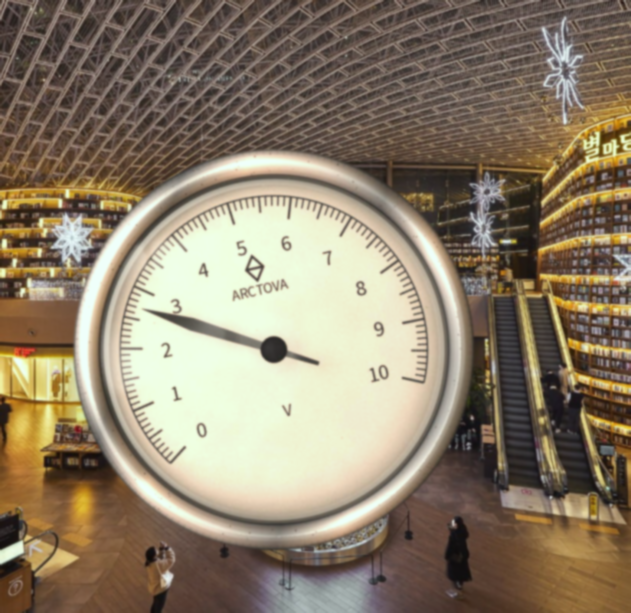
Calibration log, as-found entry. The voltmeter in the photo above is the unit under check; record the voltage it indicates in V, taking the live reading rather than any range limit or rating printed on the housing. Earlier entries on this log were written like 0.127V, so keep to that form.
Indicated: 2.7V
